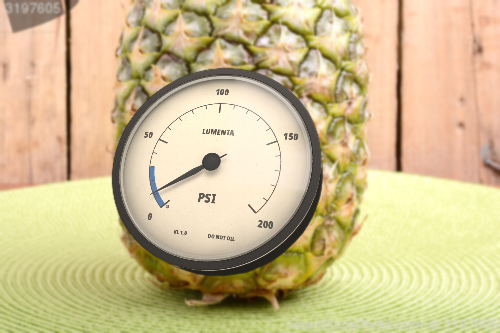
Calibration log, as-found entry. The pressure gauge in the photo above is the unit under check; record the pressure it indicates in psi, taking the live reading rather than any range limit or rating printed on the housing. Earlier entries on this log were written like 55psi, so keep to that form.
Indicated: 10psi
